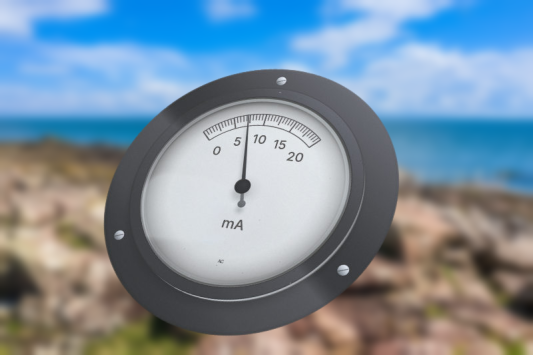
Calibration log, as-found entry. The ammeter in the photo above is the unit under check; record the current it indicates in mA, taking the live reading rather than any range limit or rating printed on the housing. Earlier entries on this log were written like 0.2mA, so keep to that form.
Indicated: 7.5mA
